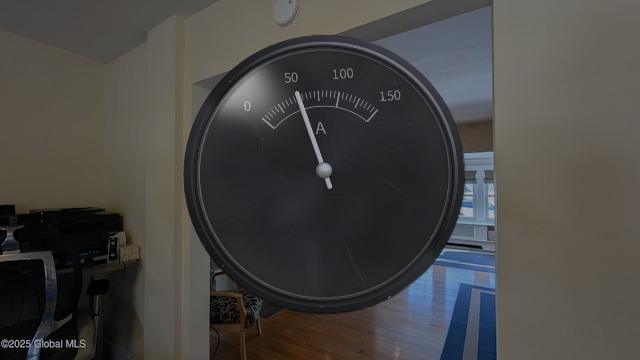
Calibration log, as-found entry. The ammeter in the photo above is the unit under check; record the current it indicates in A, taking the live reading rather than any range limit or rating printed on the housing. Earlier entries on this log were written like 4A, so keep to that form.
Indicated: 50A
